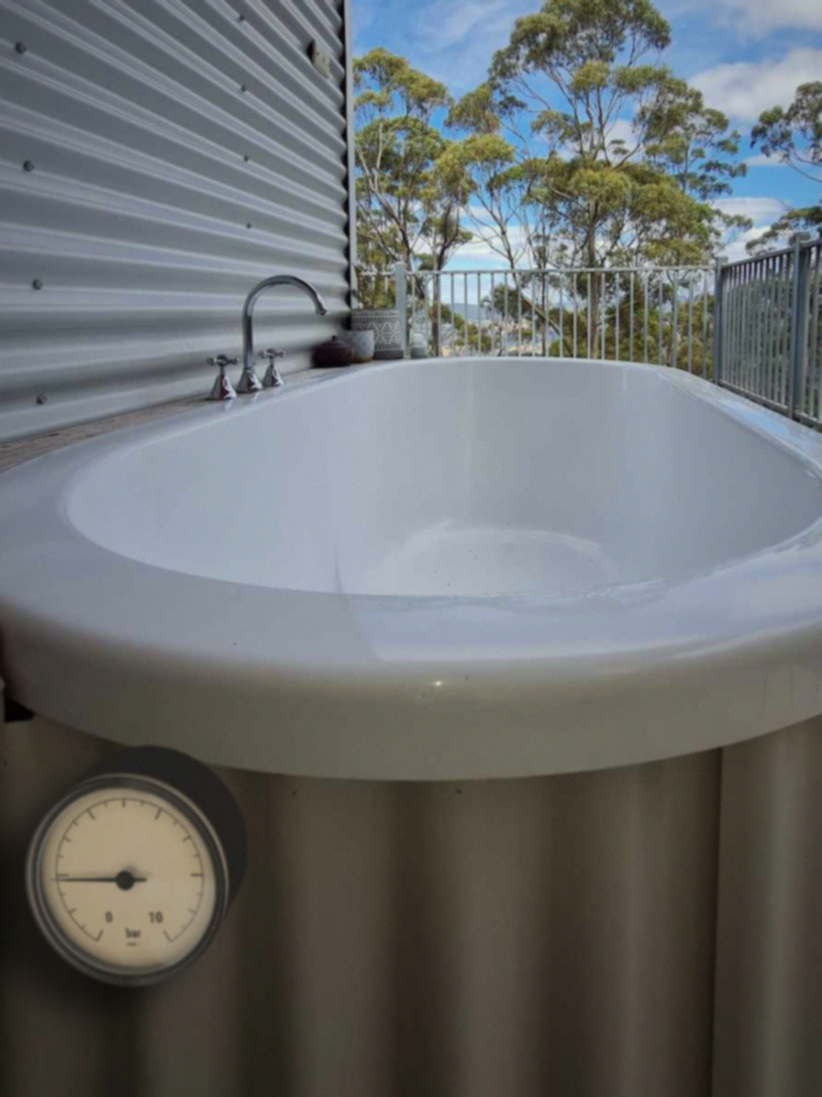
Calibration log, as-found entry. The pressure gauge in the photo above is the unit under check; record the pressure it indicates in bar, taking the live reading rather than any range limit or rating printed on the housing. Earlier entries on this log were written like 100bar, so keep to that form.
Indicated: 2bar
